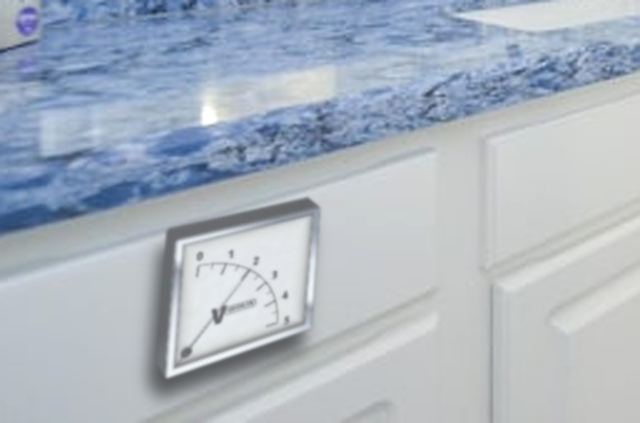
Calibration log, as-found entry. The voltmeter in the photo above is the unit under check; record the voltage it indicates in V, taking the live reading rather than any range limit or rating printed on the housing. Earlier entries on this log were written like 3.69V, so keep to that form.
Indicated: 2V
